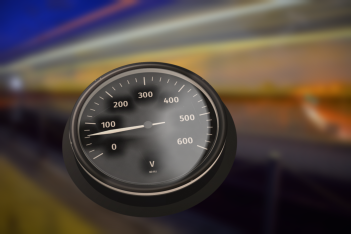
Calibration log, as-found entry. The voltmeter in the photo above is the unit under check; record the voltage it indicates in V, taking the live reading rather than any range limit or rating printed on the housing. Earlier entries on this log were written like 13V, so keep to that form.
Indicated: 60V
